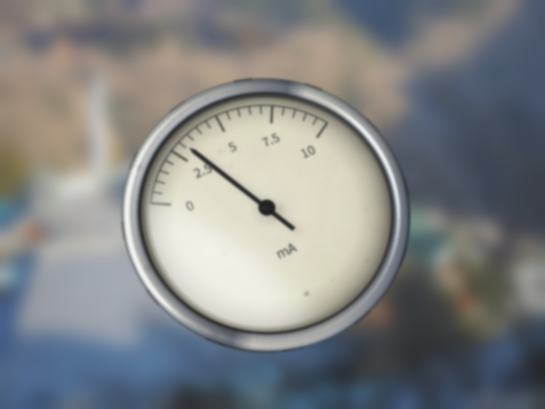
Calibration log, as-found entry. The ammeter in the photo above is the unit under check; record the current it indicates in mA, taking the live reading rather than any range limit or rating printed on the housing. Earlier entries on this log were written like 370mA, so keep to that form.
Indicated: 3mA
